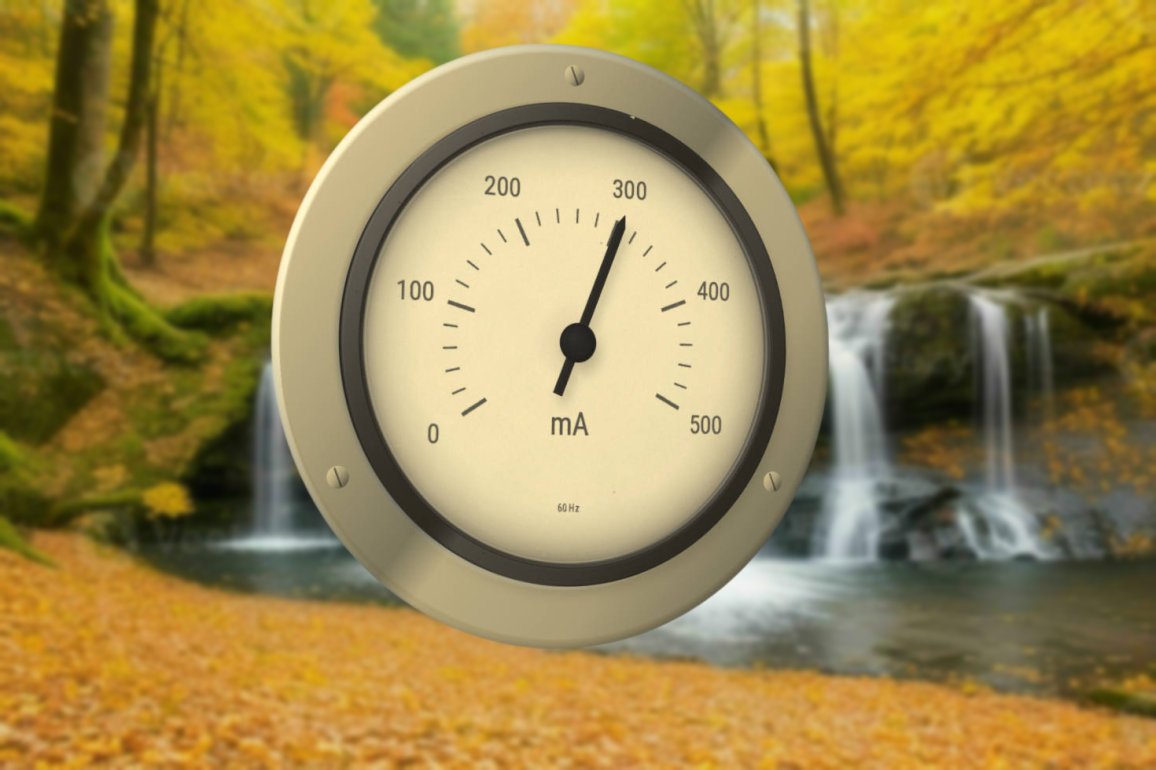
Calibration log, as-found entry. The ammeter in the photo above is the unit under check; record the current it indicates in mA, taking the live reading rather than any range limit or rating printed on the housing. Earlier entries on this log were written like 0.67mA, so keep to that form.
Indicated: 300mA
